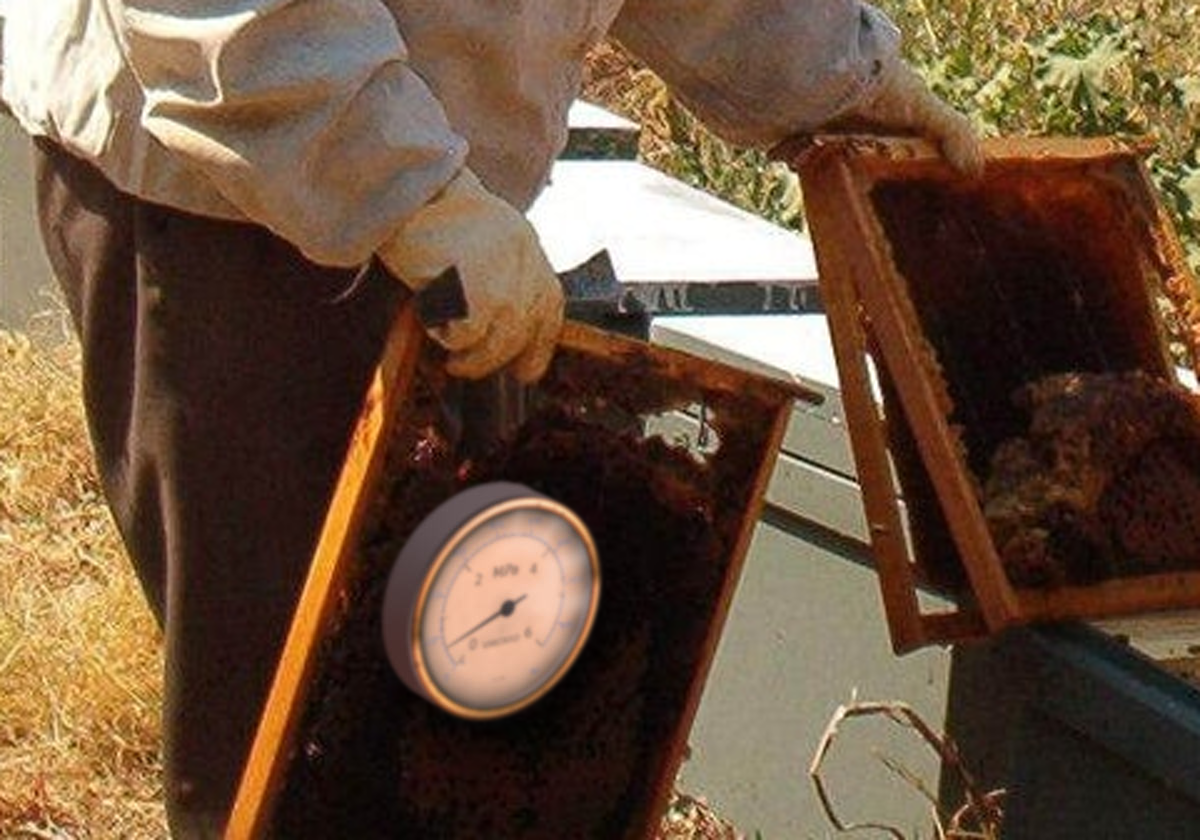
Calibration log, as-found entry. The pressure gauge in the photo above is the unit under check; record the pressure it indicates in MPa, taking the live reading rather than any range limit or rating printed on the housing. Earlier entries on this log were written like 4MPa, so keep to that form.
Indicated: 0.5MPa
